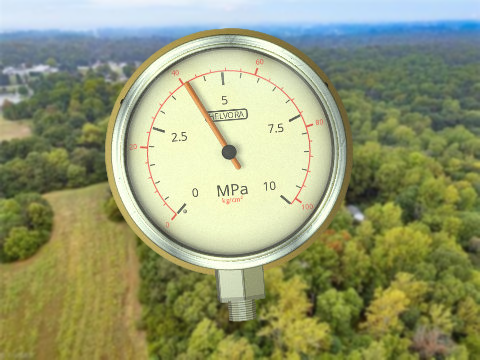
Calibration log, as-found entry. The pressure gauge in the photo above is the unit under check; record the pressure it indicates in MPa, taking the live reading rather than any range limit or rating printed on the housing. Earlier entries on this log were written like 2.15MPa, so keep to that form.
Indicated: 4MPa
